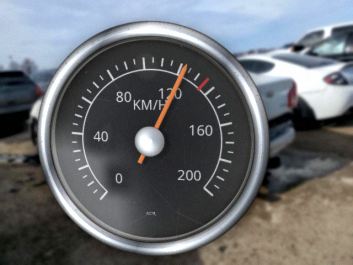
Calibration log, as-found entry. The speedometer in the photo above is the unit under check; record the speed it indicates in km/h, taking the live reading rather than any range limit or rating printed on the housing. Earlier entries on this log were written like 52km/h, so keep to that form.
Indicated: 122.5km/h
